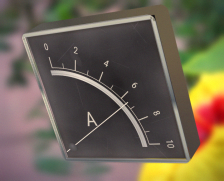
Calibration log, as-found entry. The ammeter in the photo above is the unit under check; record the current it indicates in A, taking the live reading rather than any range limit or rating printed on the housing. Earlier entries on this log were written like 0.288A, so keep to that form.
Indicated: 6.5A
